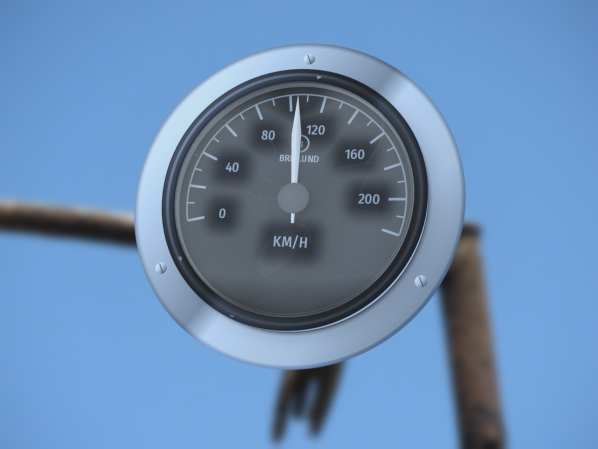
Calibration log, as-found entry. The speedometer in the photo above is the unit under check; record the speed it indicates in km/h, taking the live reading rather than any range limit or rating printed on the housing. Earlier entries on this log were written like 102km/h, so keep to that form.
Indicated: 105km/h
